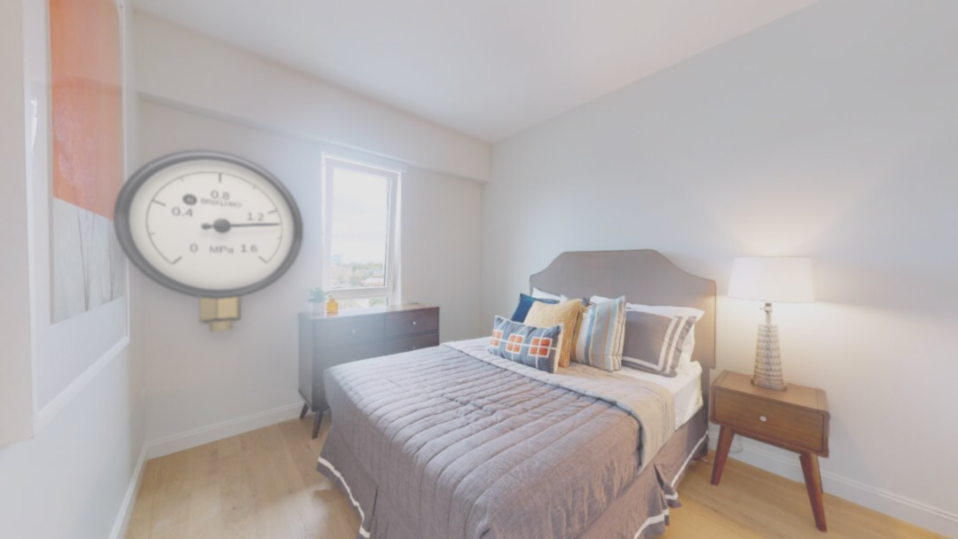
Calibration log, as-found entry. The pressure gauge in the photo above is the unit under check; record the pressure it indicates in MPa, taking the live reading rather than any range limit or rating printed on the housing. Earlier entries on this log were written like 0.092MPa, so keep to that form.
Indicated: 1.3MPa
